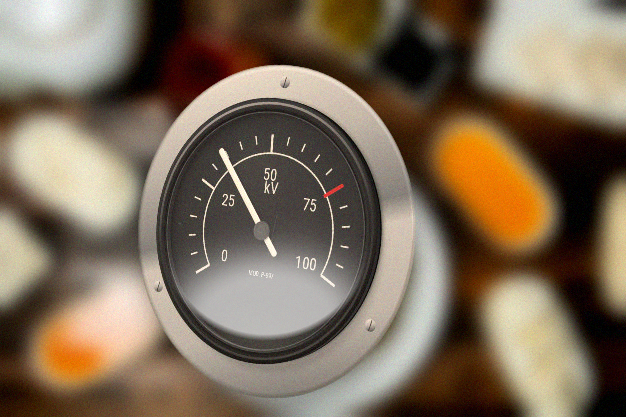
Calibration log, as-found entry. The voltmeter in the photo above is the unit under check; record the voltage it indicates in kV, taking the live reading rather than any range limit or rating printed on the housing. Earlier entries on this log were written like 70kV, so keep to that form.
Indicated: 35kV
